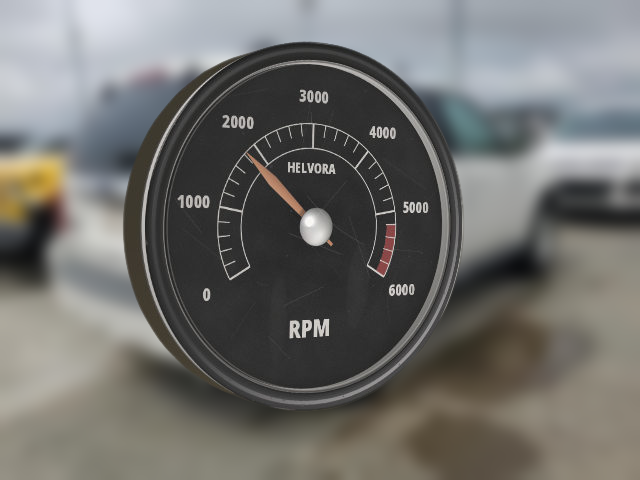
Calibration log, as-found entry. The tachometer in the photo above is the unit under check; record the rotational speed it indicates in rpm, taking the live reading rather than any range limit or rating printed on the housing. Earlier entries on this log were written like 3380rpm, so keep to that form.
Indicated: 1800rpm
